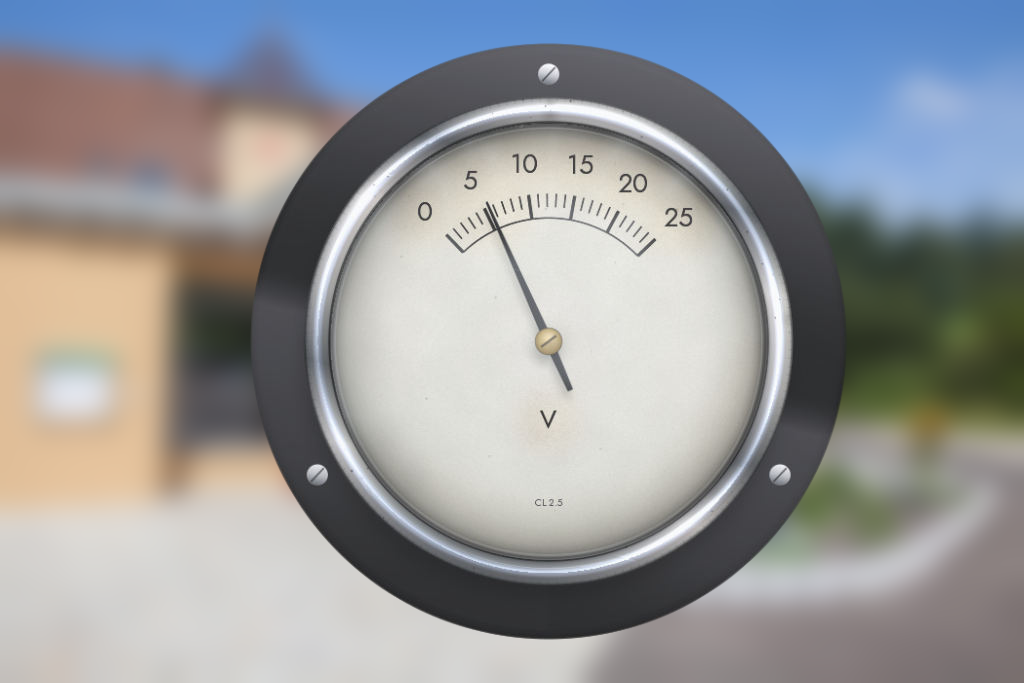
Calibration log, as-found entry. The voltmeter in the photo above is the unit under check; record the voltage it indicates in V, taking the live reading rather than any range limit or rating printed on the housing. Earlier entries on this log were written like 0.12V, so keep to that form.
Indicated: 5.5V
